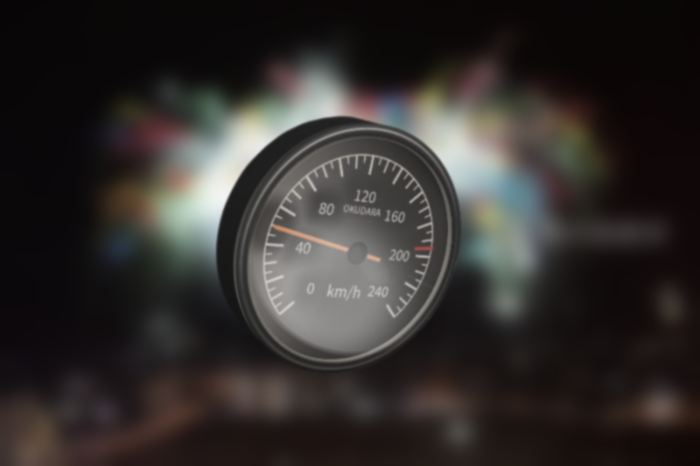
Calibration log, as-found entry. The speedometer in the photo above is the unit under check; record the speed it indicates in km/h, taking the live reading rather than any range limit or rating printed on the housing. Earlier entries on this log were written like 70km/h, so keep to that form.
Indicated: 50km/h
